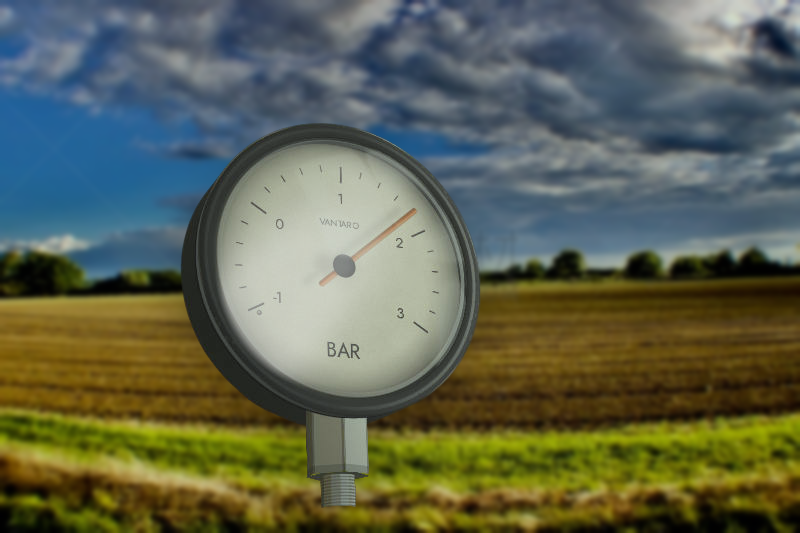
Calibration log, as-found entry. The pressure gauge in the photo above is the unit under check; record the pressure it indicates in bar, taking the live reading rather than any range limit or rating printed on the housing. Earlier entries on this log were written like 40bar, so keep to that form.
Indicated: 1.8bar
